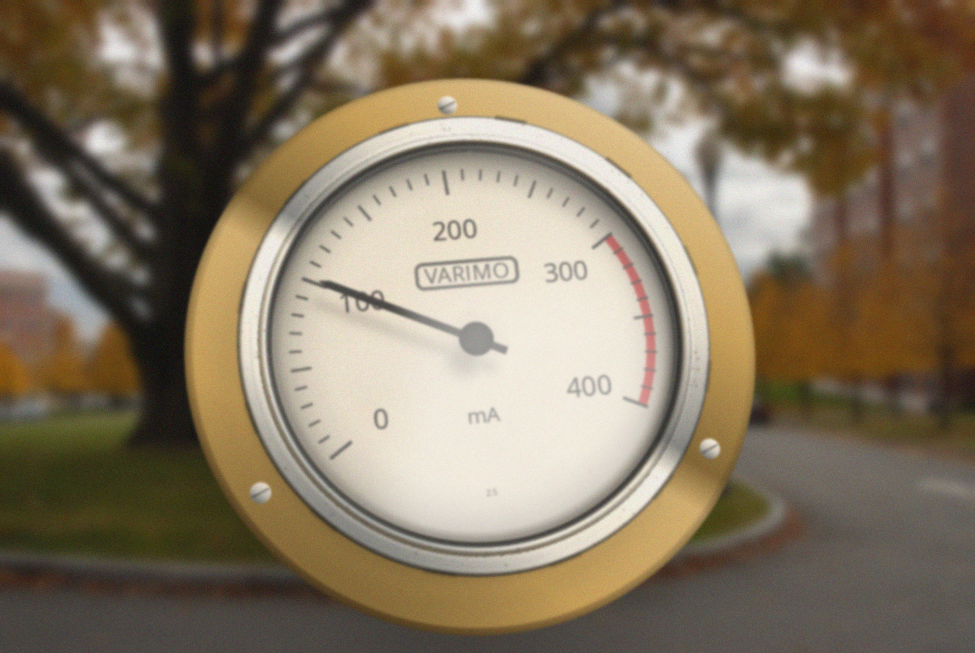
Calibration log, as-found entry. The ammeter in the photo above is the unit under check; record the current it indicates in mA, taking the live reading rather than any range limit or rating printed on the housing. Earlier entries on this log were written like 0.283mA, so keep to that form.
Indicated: 100mA
